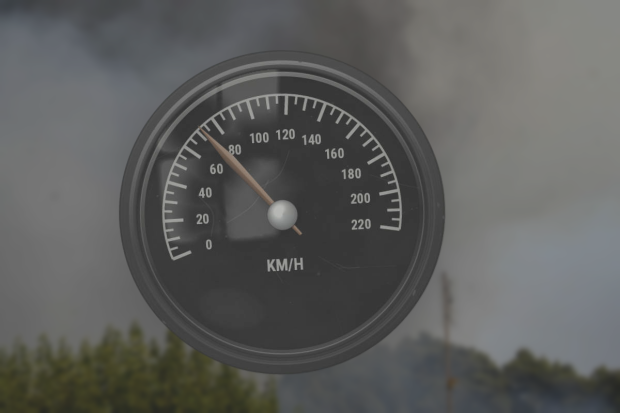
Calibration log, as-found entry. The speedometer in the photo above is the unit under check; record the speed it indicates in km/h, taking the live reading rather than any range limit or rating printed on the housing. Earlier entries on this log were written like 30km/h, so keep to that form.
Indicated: 72.5km/h
